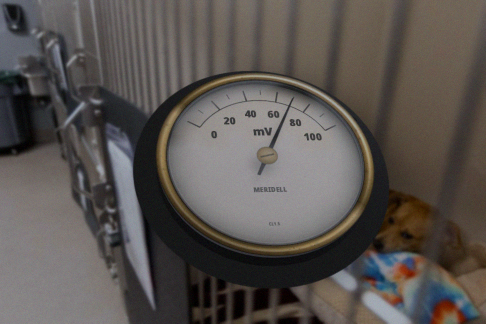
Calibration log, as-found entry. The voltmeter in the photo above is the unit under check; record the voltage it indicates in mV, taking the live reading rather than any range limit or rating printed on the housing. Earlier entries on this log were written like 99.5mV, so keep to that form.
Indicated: 70mV
